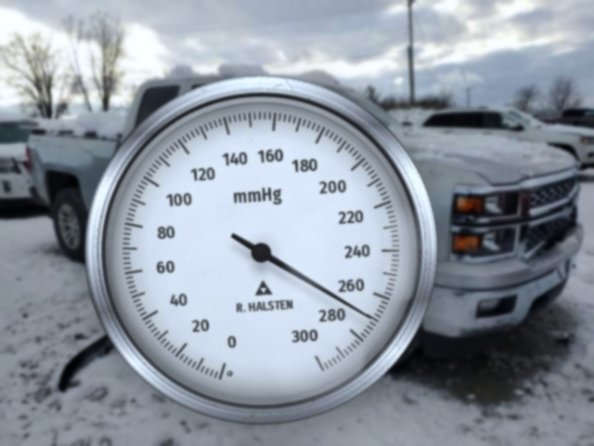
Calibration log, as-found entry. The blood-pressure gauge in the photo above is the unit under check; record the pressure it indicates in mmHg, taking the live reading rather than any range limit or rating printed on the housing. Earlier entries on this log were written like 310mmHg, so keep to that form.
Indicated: 270mmHg
